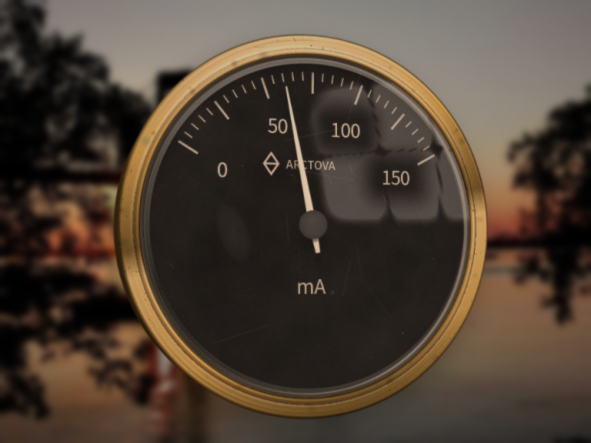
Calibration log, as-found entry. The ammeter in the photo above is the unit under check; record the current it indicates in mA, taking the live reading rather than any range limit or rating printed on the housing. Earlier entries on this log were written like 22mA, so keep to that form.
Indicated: 60mA
